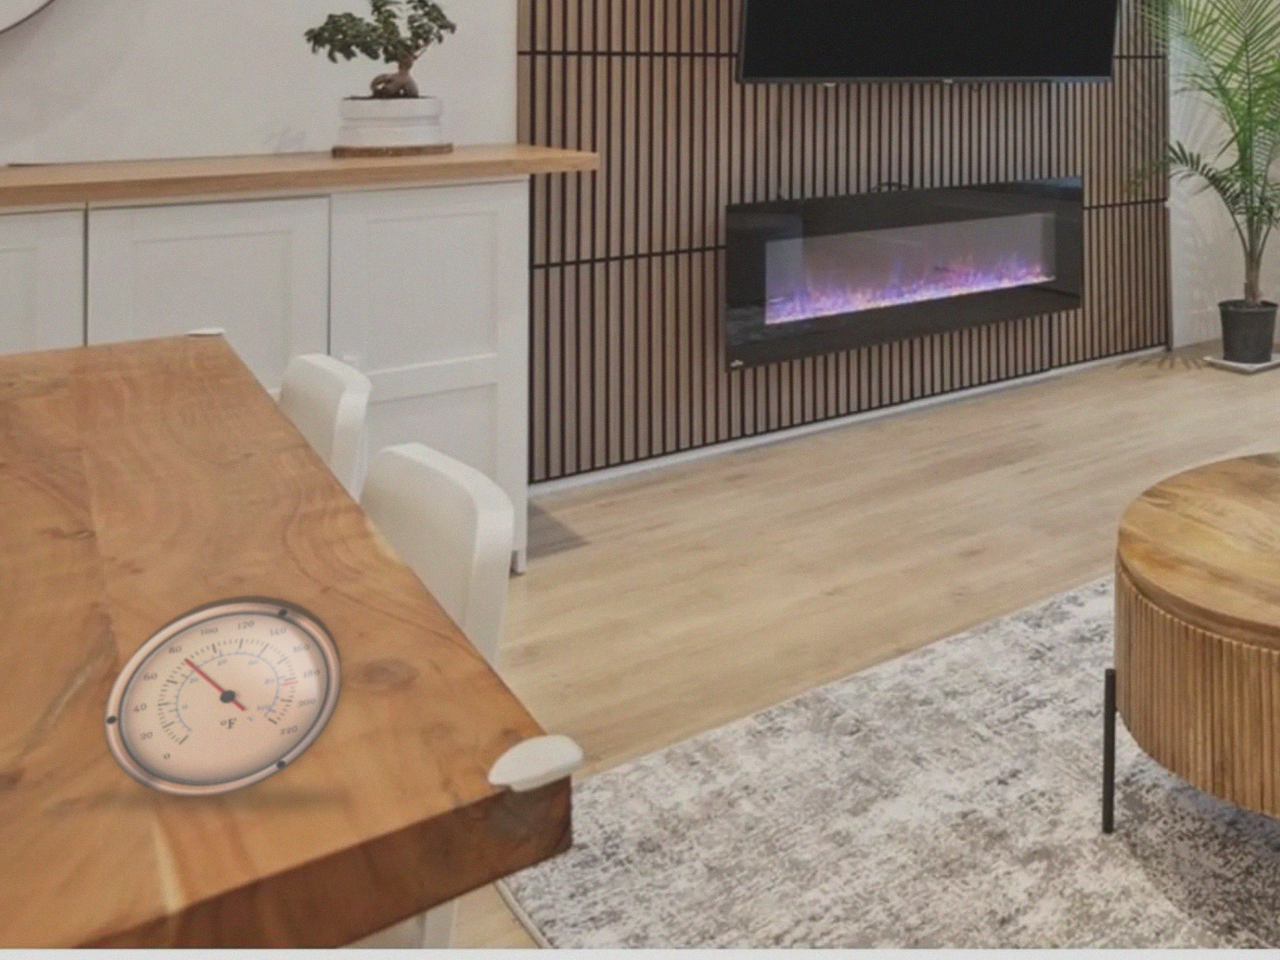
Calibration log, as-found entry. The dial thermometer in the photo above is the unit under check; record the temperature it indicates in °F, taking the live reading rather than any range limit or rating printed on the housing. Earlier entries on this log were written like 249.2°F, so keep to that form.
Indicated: 80°F
